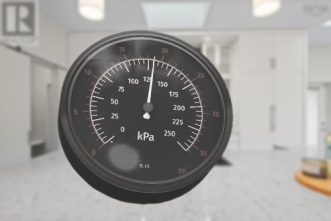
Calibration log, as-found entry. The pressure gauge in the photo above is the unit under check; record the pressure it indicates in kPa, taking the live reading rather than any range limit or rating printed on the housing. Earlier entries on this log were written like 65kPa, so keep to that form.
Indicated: 130kPa
